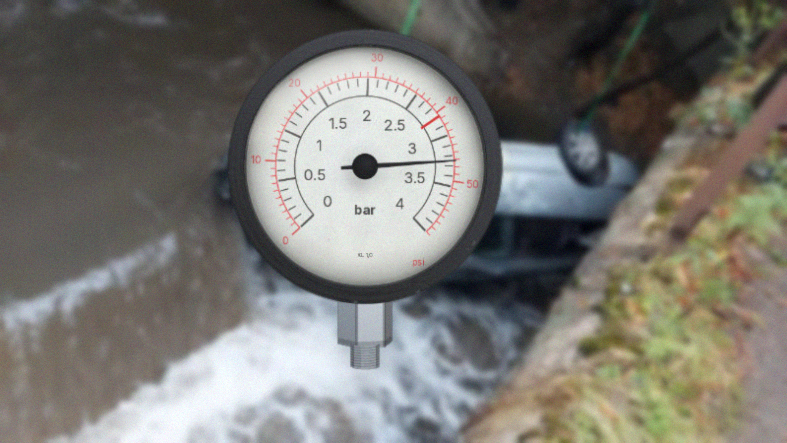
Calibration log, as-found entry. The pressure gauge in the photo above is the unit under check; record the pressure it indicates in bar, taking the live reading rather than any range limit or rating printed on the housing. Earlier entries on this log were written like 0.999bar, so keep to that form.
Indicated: 3.25bar
